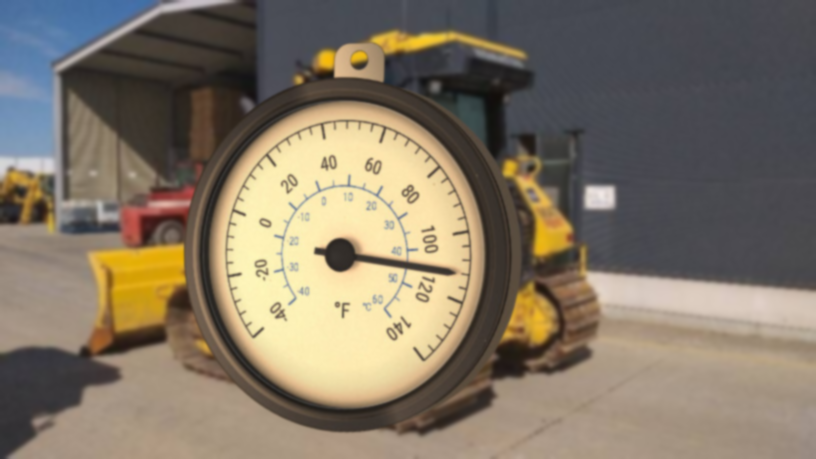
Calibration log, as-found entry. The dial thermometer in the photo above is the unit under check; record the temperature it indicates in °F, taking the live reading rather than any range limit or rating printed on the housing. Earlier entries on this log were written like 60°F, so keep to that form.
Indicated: 112°F
